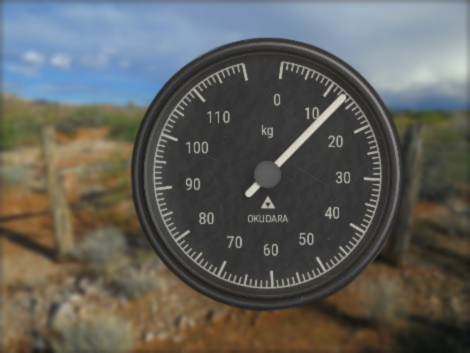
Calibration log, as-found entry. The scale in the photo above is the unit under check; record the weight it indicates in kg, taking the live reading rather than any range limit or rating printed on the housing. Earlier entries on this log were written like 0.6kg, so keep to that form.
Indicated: 13kg
